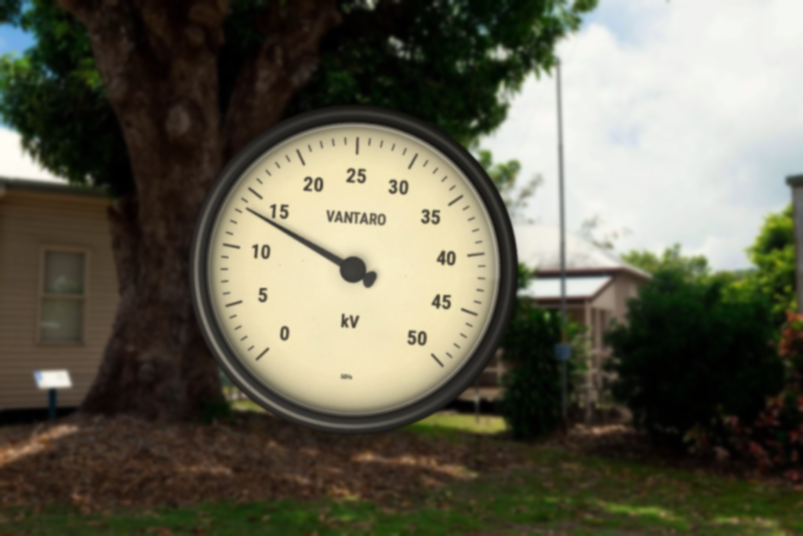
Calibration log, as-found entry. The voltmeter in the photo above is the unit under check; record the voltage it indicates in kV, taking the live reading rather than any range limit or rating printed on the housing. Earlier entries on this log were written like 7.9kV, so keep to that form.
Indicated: 13.5kV
